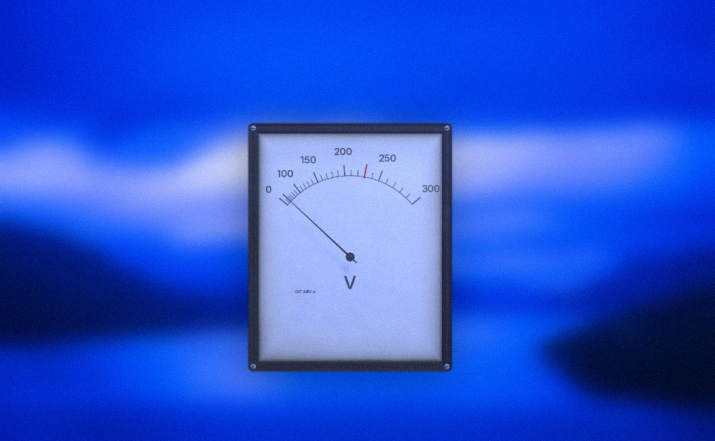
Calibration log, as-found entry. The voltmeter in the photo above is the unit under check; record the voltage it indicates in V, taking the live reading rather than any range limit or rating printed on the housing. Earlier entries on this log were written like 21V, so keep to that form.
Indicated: 50V
